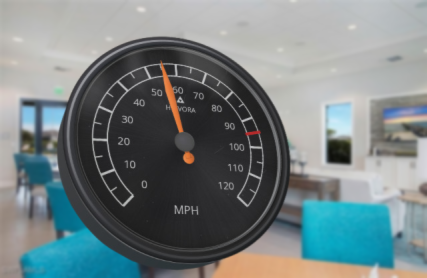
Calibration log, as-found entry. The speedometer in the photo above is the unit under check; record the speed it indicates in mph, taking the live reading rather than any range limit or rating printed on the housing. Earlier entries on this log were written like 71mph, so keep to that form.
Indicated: 55mph
